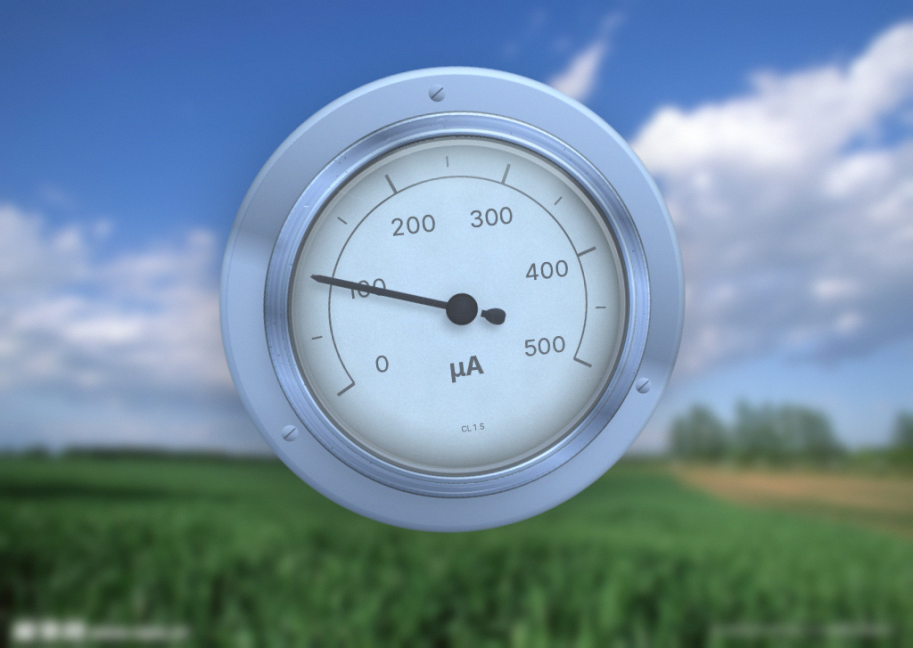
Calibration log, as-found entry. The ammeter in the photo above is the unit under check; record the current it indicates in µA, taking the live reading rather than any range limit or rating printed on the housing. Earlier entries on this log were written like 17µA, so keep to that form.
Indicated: 100µA
